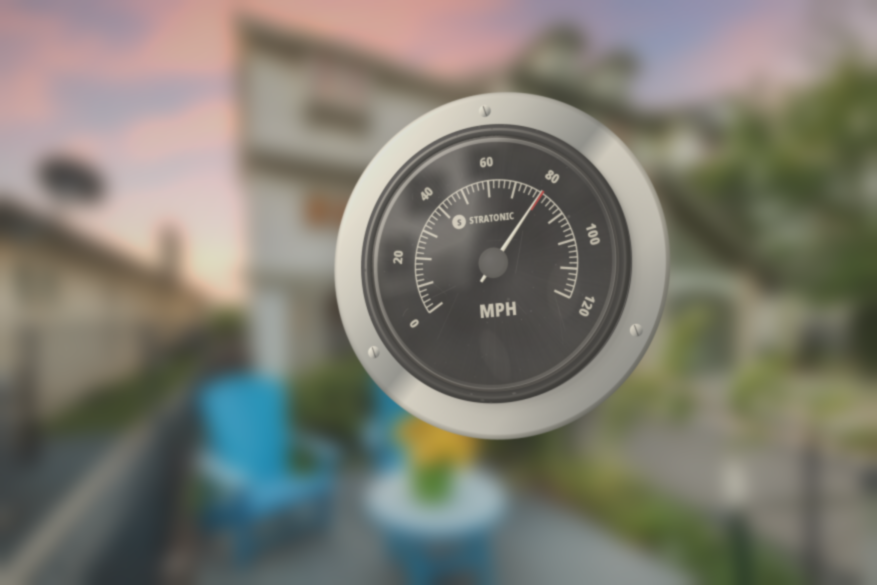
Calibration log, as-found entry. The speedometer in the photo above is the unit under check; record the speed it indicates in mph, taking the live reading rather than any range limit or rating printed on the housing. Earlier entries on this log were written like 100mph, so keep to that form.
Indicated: 80mph
